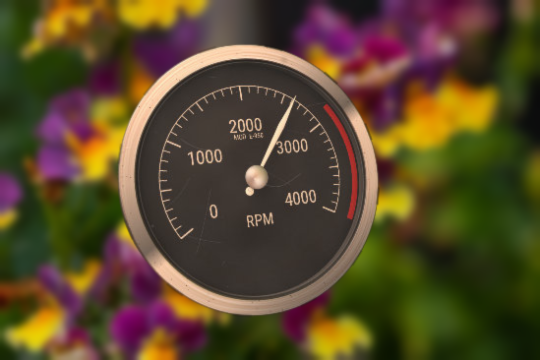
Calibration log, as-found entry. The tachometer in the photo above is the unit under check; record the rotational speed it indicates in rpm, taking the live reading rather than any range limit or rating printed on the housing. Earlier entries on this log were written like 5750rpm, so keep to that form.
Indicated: 2600rpm
